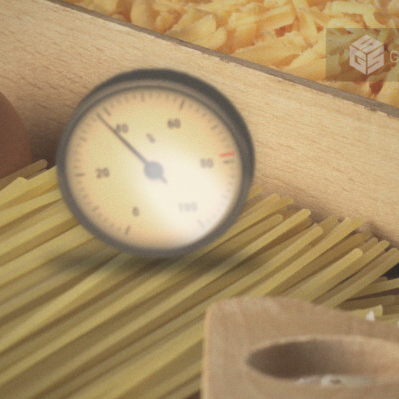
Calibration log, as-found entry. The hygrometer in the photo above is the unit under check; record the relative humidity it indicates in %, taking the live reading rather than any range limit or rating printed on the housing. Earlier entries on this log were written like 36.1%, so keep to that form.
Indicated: 38%
